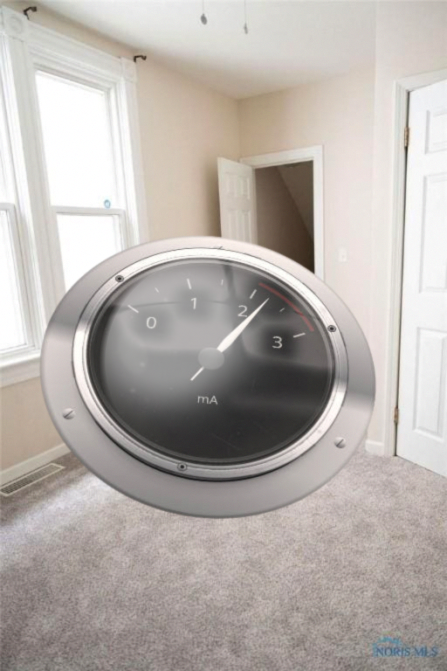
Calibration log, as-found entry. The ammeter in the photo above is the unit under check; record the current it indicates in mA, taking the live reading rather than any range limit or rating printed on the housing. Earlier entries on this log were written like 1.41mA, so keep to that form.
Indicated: 2.25mA
